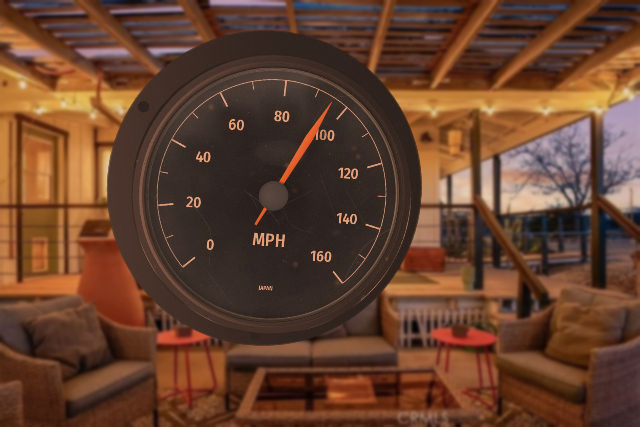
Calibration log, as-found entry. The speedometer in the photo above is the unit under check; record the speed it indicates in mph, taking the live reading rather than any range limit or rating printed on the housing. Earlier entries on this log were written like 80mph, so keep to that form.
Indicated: 95mph
